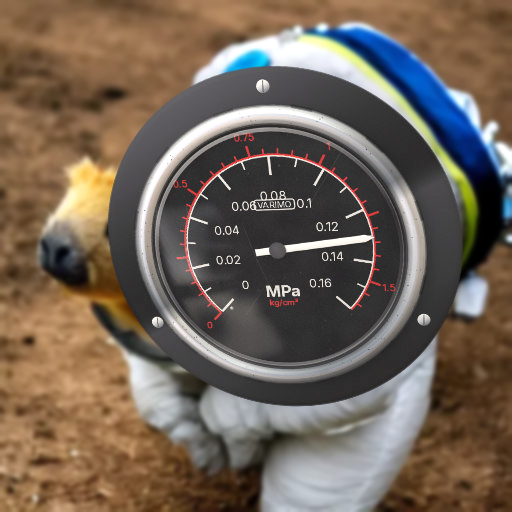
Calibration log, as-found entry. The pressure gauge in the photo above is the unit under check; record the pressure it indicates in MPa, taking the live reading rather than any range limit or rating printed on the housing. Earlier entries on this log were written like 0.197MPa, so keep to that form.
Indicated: 0.13MPa
